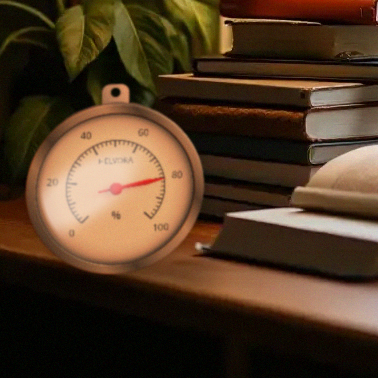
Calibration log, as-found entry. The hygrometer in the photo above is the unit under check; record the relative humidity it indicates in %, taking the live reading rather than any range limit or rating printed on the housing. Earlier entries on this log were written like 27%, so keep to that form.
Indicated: 80%
